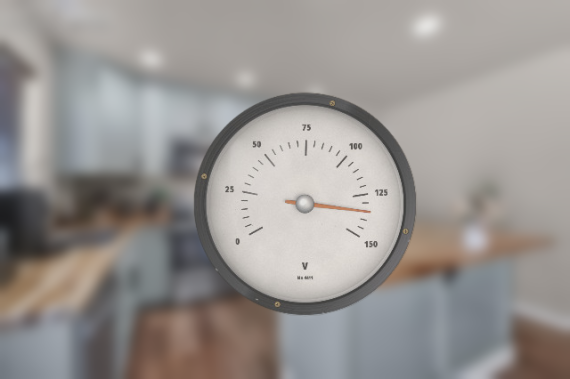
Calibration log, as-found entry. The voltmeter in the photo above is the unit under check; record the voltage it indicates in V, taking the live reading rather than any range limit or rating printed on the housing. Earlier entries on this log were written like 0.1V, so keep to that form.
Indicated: 135V
